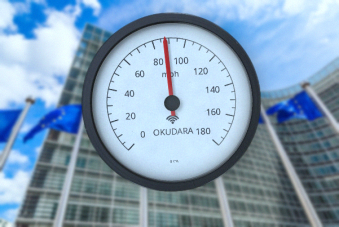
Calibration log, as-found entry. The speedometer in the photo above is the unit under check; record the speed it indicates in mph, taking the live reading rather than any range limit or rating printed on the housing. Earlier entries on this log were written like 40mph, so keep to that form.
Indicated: 87.5mph
